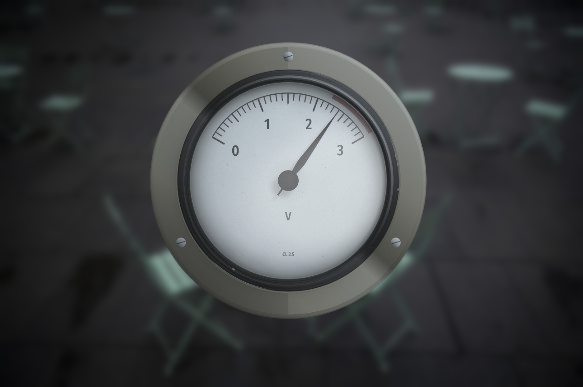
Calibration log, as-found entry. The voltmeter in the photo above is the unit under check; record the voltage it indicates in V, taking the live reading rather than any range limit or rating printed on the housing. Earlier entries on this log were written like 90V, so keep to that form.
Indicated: 2.4V
